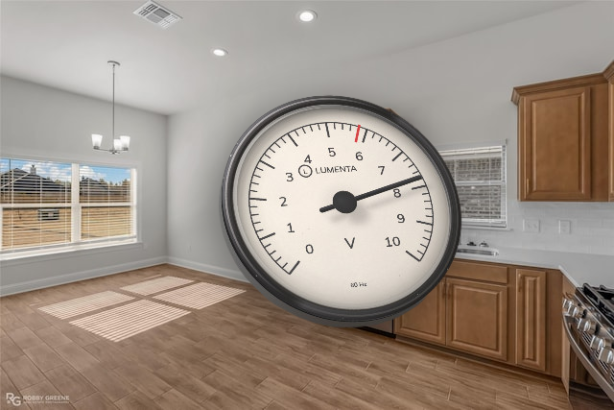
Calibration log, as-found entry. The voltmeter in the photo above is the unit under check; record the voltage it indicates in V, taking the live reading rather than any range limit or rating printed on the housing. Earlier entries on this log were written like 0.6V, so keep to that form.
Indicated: 7.8V
